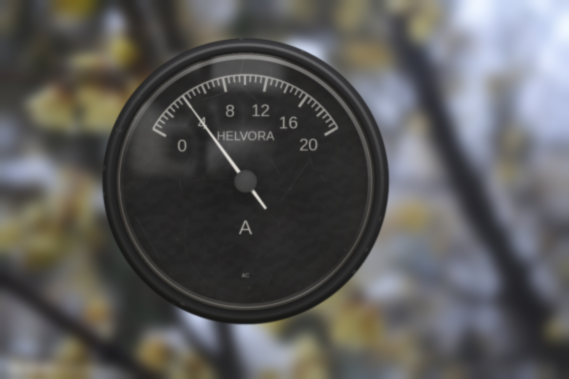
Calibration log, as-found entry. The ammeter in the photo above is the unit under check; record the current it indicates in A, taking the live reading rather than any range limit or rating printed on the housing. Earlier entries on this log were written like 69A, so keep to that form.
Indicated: 4A
